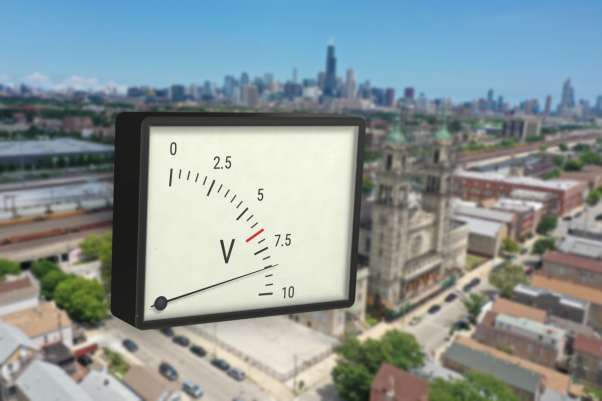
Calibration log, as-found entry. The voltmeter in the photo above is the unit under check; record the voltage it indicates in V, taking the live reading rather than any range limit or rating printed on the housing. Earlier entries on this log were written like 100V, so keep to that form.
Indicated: 8.5V
